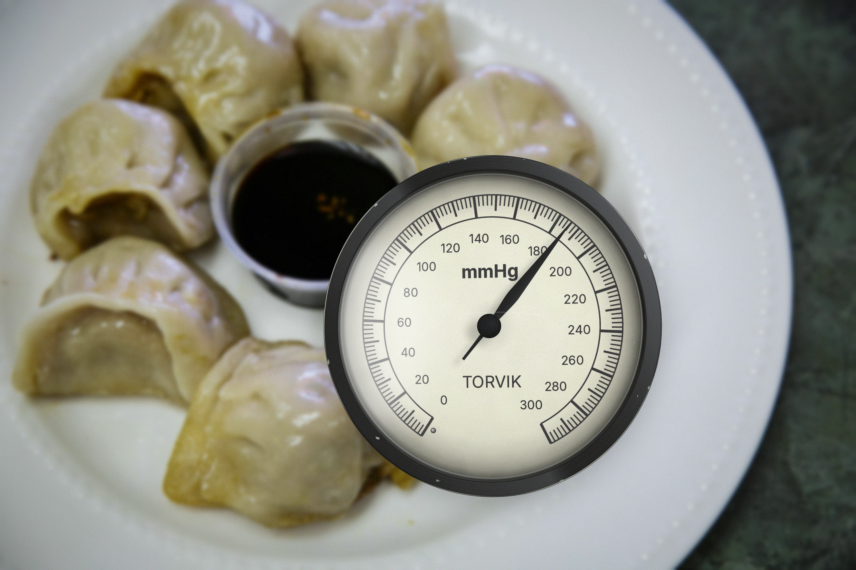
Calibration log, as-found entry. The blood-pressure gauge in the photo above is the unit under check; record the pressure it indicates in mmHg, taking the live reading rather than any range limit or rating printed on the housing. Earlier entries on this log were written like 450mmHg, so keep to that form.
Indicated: 186mmHg
